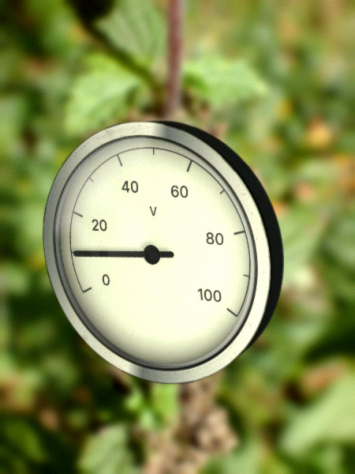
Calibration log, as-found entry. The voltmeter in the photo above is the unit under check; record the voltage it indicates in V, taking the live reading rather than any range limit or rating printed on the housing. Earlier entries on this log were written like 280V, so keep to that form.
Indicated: 10V
